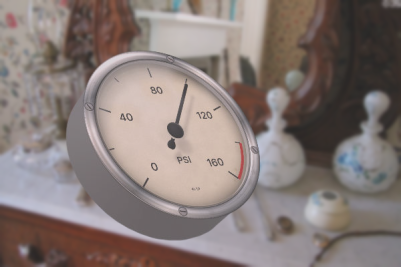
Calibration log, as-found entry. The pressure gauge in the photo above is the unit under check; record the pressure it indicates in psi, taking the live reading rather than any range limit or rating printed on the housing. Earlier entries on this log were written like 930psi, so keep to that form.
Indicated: 100psi
